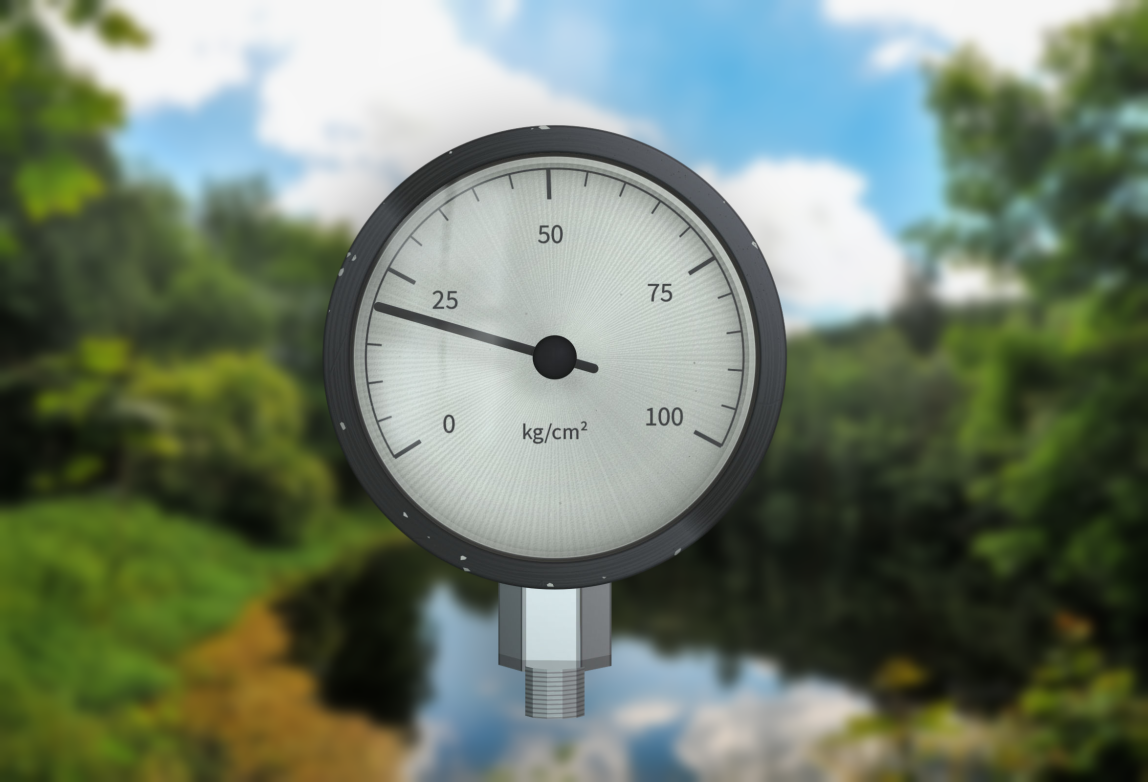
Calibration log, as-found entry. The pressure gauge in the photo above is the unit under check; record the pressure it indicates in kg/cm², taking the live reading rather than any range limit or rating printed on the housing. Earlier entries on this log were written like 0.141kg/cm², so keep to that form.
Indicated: 20kg/cm²
